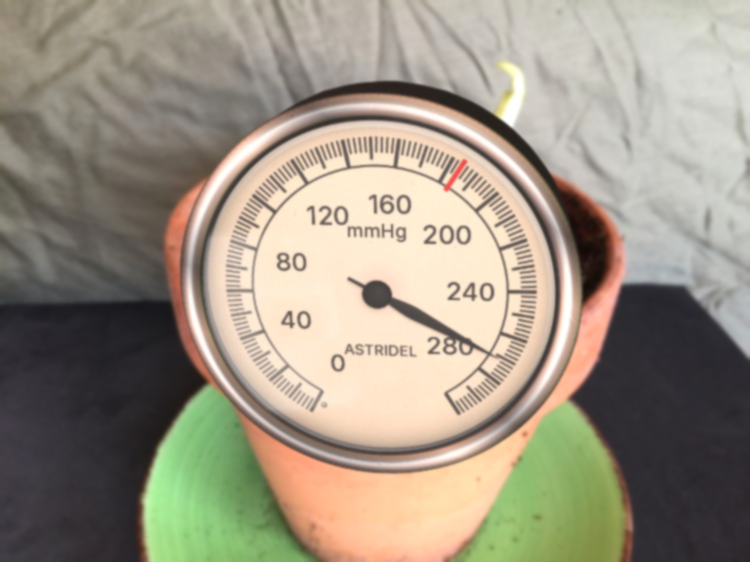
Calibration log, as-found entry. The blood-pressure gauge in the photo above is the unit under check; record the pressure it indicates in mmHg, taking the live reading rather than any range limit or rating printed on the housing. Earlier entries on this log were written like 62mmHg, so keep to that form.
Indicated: 270mmHg
